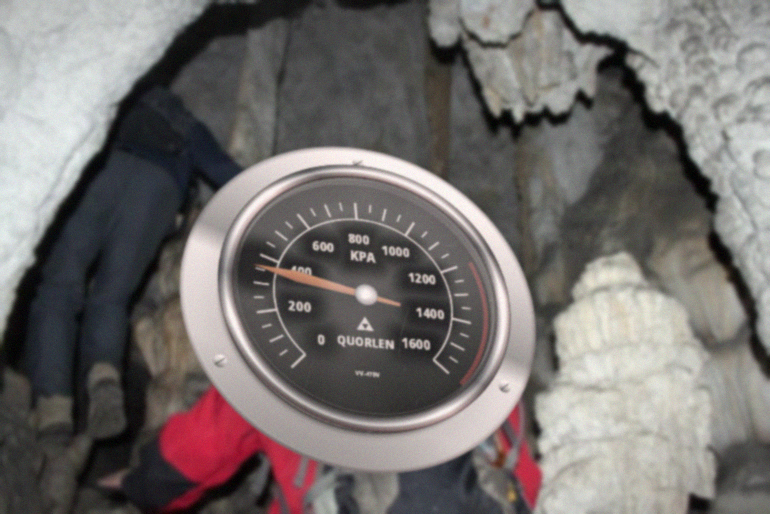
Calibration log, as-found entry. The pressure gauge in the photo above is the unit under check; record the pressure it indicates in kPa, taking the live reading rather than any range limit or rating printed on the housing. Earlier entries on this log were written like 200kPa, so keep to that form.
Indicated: 350kPa
